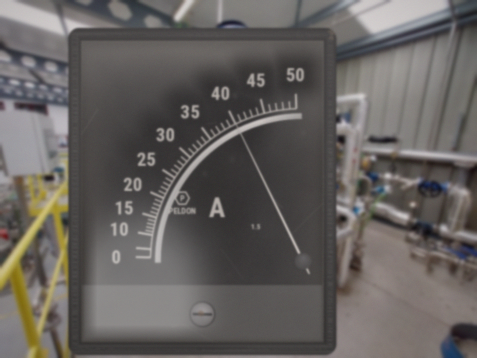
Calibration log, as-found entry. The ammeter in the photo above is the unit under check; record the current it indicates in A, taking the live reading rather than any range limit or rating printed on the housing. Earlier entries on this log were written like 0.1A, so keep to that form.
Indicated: 40A
